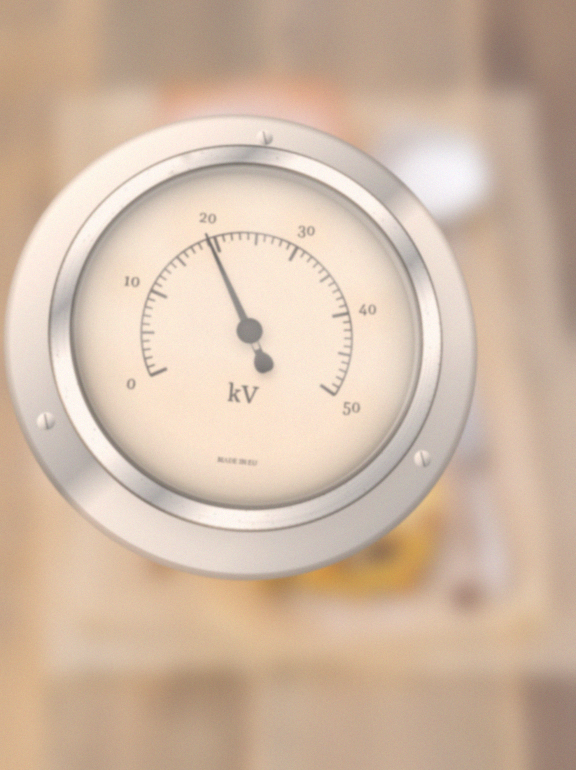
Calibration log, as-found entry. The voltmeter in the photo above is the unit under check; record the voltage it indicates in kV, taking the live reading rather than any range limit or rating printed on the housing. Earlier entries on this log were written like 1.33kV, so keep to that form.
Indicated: 19kV
